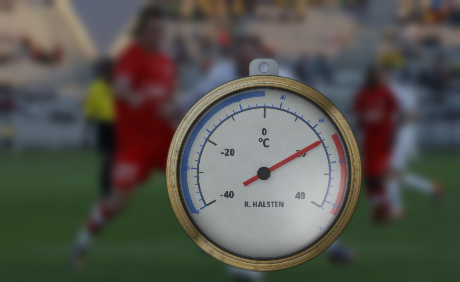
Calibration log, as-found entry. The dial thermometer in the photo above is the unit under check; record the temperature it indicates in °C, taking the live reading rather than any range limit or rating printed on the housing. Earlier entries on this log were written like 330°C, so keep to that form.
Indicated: 20°C
